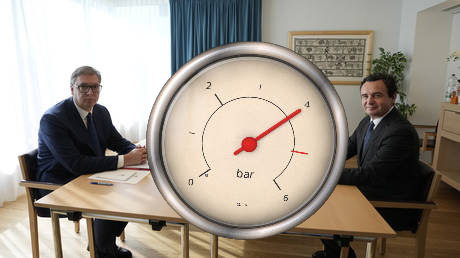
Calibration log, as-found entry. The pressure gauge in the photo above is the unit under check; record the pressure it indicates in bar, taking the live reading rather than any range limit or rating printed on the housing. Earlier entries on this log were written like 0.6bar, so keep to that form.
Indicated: 4bar
